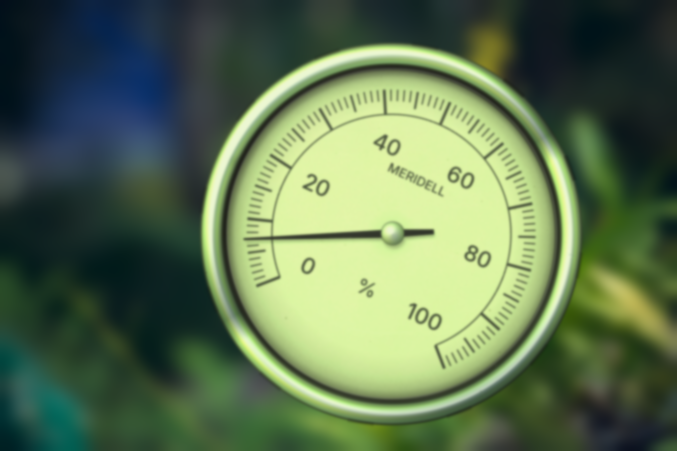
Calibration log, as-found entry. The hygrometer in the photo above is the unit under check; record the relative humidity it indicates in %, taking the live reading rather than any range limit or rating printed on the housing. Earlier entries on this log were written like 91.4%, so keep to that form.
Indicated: 7%
